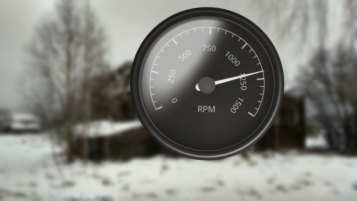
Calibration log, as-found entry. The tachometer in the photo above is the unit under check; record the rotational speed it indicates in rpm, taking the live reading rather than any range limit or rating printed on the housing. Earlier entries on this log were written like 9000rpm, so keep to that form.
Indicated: 1200rpm
